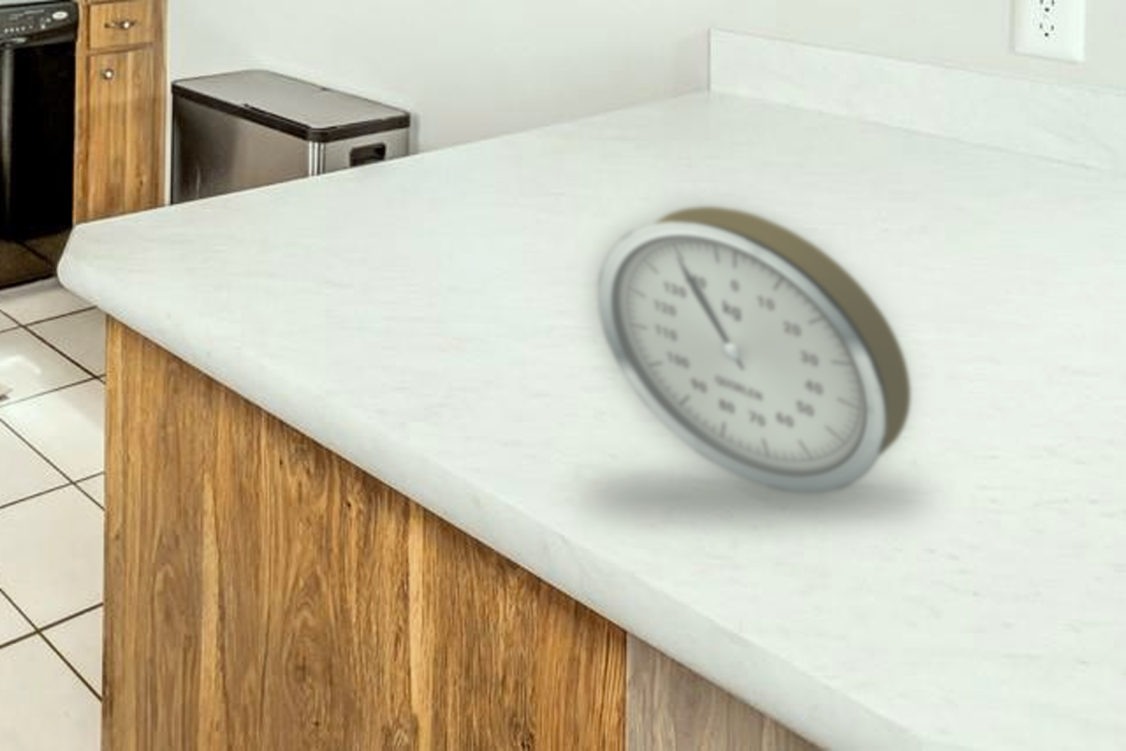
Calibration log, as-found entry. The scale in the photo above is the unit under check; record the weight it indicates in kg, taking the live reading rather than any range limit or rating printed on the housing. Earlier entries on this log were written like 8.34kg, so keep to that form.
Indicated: 140kg
